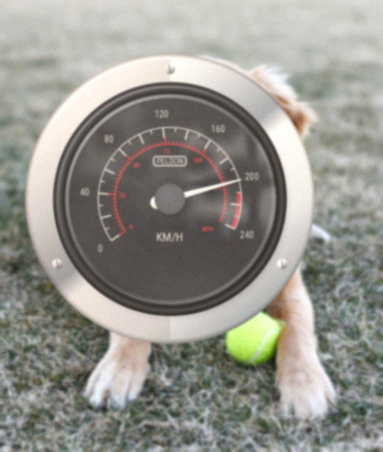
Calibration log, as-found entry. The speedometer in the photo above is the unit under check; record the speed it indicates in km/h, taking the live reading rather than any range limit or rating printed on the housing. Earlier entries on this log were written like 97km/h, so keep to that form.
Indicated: 200km/h
